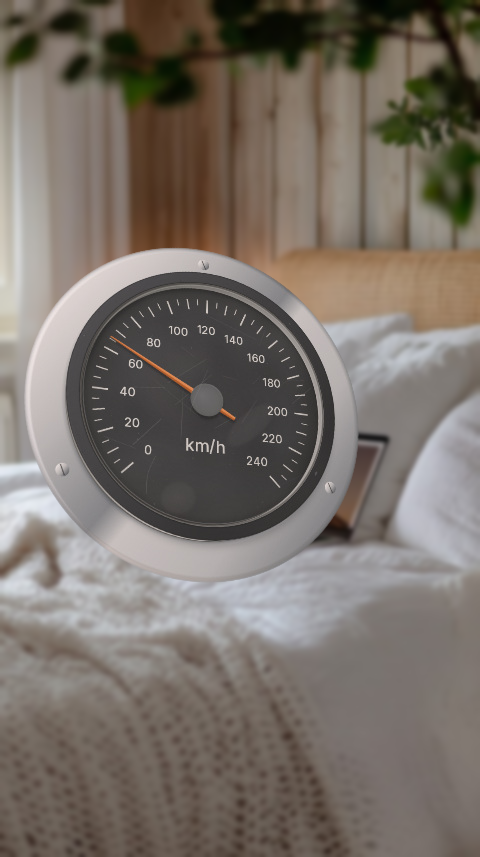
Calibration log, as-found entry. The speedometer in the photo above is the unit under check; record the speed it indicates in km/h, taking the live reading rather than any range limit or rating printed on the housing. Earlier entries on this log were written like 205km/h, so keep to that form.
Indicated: 65km/h
